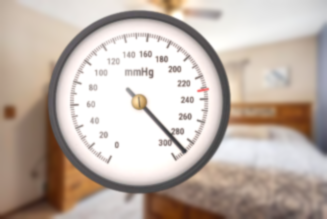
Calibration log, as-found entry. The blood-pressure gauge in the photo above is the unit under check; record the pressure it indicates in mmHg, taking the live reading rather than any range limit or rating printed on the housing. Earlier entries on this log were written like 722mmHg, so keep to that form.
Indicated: 290mmHg
